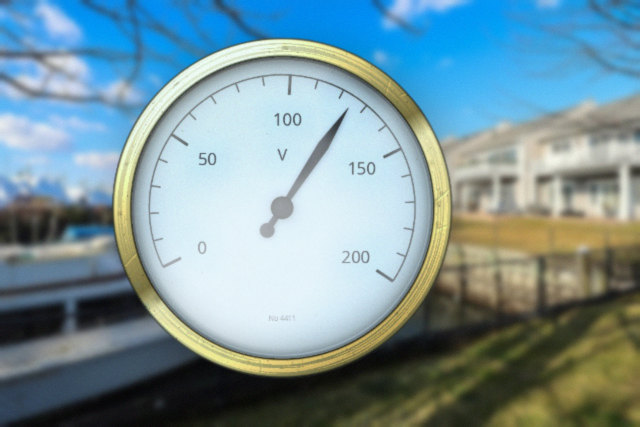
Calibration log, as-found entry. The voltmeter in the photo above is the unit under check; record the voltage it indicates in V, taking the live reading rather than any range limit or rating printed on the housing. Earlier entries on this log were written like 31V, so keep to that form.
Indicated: 125V
